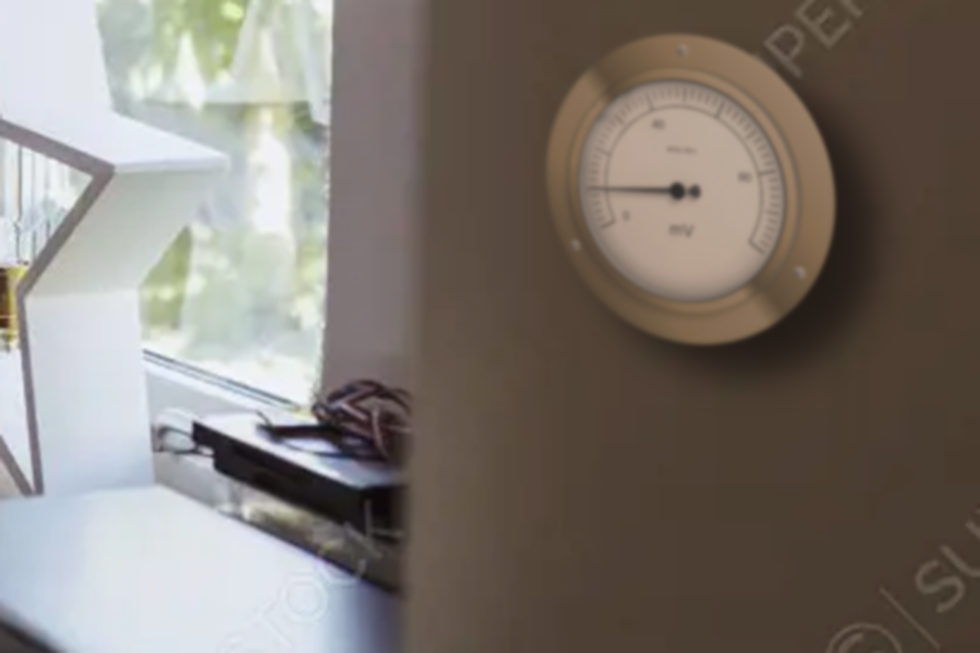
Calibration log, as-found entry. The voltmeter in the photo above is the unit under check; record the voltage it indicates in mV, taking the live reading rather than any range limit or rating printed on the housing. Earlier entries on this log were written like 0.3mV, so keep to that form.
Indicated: 10mV
